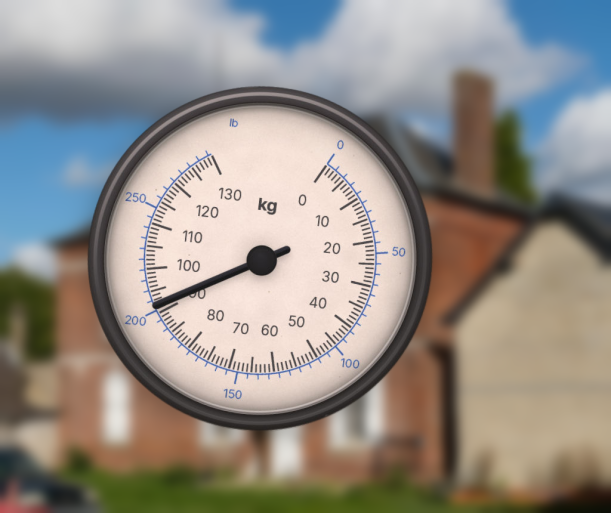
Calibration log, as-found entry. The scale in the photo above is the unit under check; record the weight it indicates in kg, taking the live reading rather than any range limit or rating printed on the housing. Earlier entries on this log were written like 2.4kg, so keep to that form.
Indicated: 92kg
